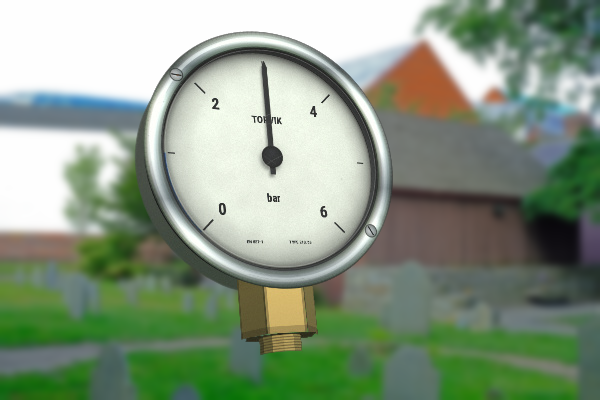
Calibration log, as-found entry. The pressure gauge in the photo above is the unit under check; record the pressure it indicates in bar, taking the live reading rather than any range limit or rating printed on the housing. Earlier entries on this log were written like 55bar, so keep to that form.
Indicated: 3bar
